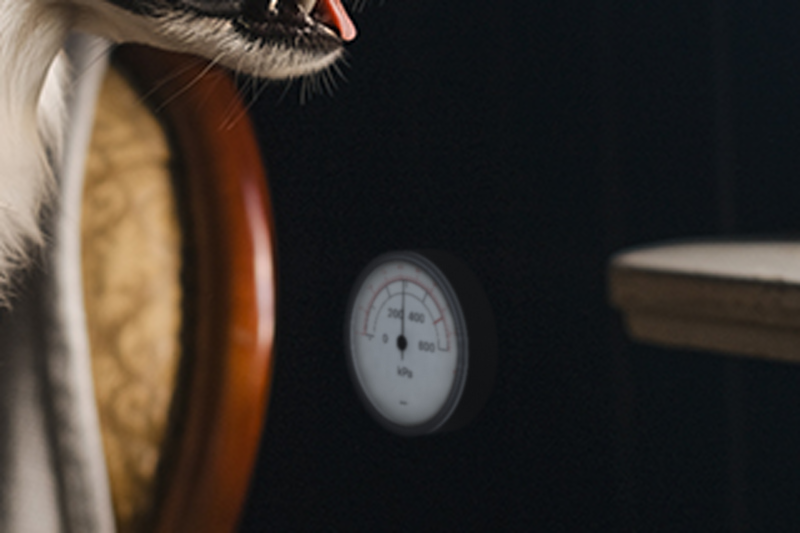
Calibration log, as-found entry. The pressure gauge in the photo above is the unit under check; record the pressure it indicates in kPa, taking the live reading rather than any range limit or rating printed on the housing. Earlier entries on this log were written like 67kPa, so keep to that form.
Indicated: 300kPa
